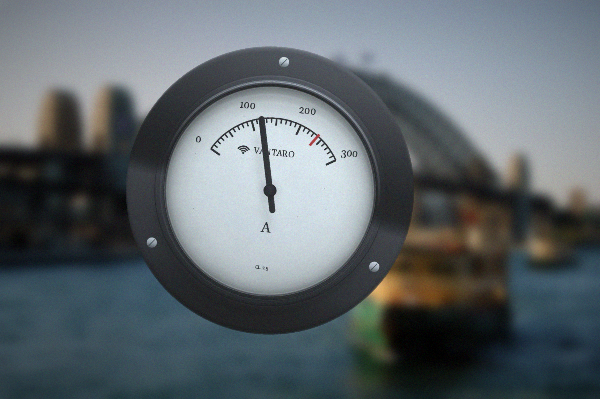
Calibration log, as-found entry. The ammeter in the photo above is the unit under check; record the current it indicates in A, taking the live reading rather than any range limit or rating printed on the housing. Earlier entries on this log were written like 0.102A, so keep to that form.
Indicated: 120A
